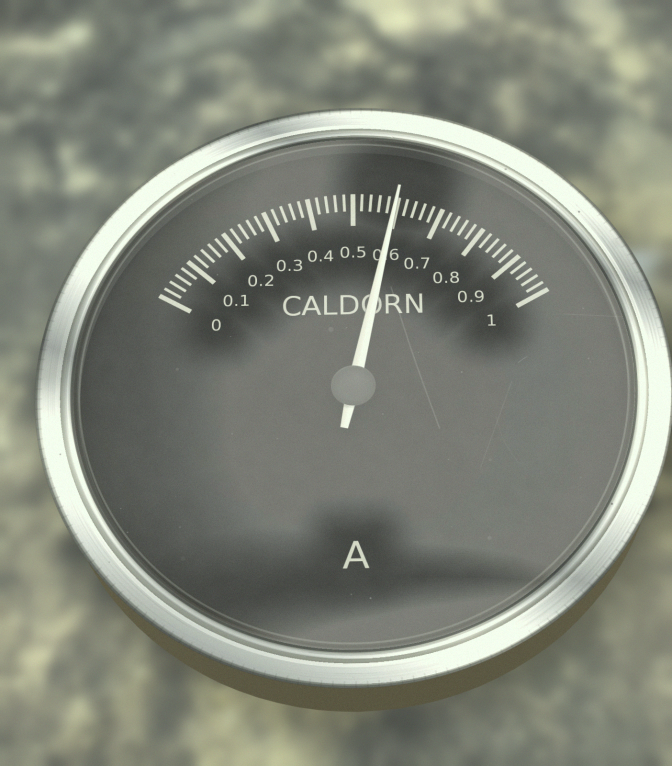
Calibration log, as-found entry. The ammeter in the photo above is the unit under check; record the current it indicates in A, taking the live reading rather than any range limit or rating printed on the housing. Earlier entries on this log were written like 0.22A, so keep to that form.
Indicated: 0.6A
